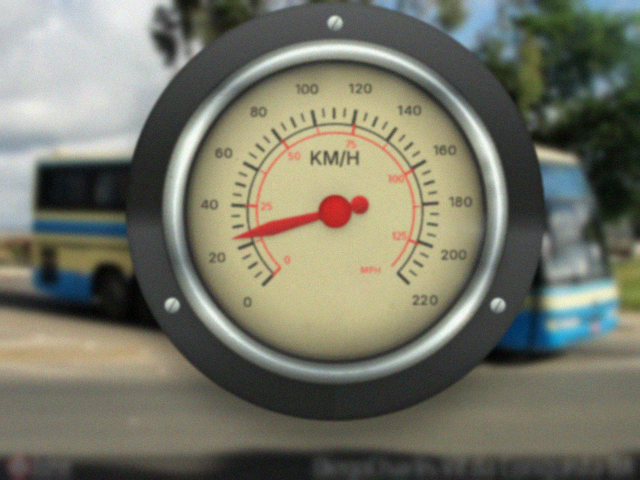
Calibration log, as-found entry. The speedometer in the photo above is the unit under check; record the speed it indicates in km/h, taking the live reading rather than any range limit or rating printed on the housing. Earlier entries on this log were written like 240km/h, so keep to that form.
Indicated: 25km/h
